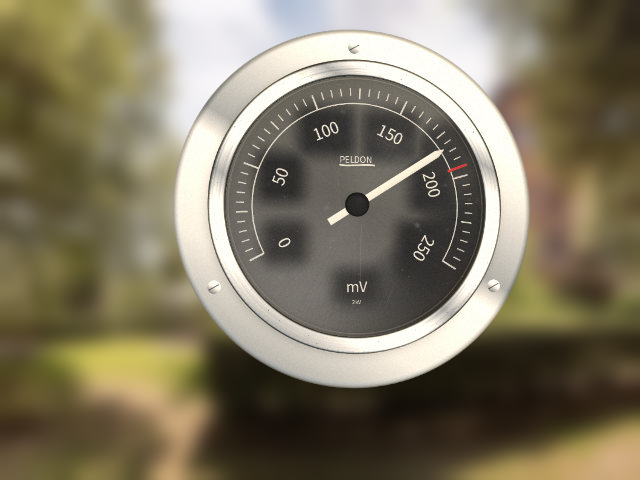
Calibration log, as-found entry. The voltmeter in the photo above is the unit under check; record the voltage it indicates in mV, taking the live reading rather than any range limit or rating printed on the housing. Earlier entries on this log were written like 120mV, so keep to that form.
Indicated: 182.5mV
